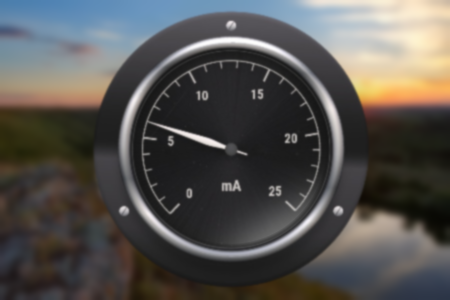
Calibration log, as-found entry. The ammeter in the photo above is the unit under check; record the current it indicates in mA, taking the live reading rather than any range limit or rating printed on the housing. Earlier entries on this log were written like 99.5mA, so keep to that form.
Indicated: 6mA
